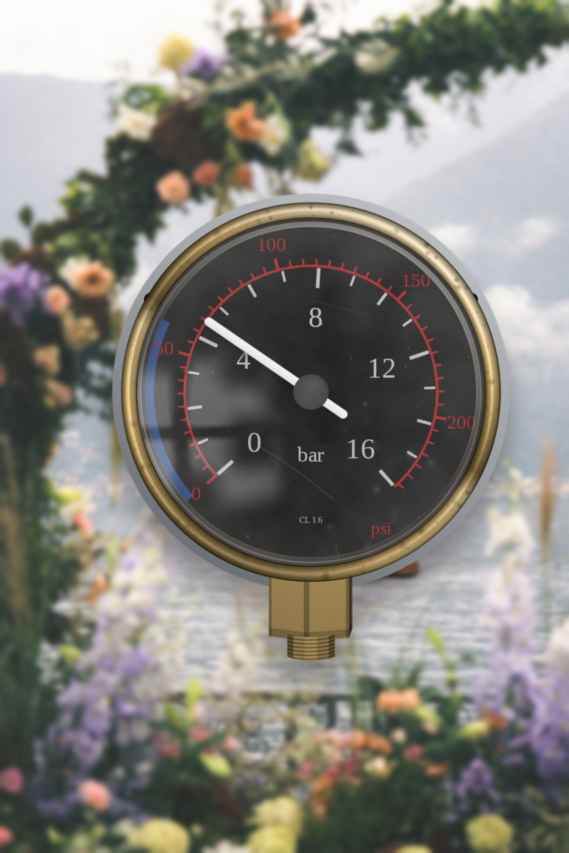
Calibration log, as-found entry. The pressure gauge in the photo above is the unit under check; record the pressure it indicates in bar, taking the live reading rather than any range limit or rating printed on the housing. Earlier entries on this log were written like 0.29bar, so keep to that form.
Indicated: 4.5bar
